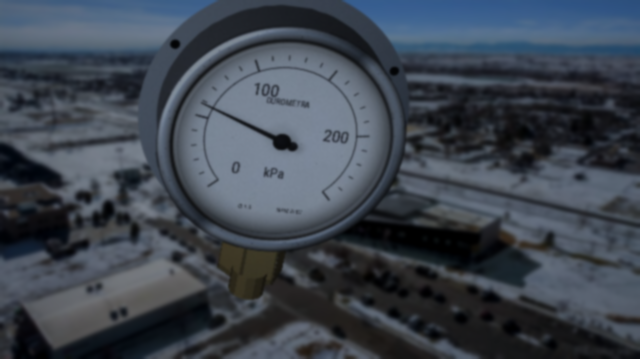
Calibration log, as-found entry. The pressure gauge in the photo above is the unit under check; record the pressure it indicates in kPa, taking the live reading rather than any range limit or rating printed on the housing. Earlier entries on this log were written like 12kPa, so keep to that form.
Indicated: 60kPa
